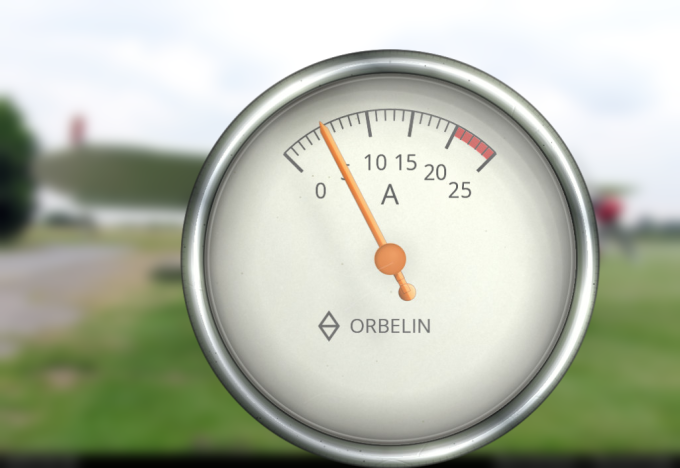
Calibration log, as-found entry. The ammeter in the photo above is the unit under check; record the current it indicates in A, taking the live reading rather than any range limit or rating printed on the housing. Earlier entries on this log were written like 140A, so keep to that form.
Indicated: 5A
